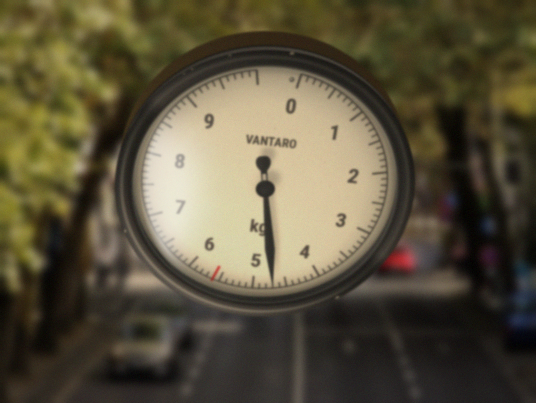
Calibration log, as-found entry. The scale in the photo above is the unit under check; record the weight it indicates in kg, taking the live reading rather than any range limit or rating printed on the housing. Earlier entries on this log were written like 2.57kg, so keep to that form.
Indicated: 4.7kg
